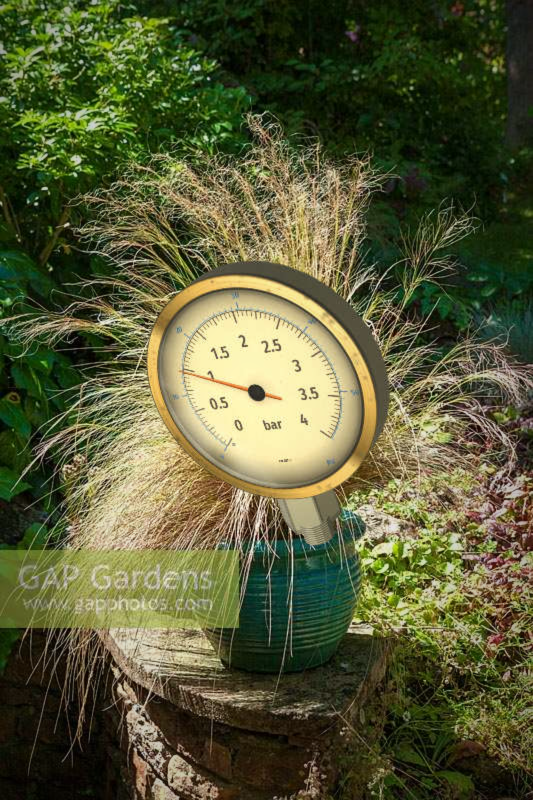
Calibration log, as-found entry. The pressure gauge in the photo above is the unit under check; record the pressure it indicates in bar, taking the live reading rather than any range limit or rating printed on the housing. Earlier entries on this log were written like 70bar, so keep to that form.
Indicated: 1bar
